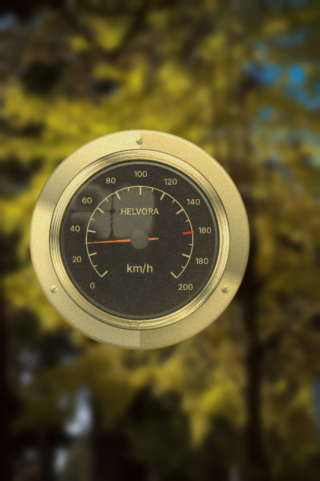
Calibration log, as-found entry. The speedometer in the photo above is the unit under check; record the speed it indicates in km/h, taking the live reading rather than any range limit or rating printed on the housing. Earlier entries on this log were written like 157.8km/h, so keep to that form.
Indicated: 30km/h
